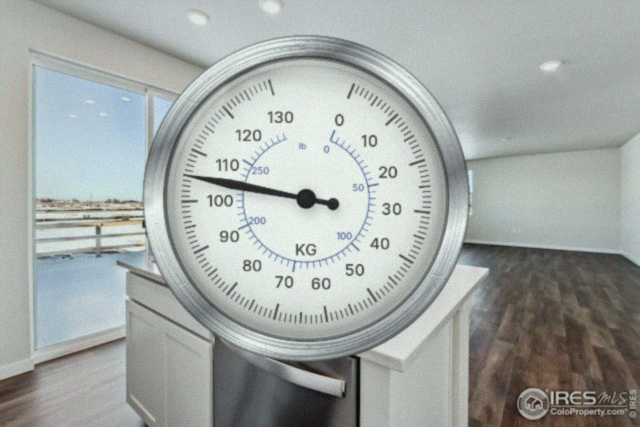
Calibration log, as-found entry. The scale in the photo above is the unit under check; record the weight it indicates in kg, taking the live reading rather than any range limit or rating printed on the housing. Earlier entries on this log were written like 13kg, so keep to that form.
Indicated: 105kg
